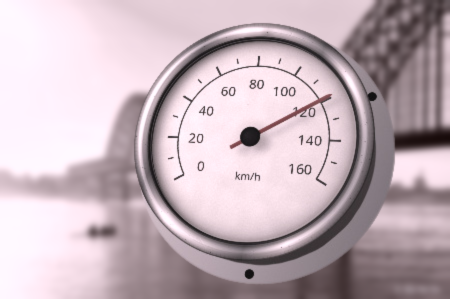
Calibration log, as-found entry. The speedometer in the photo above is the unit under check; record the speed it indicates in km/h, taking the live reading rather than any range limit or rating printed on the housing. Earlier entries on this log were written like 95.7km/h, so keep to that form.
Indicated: 120km/h
